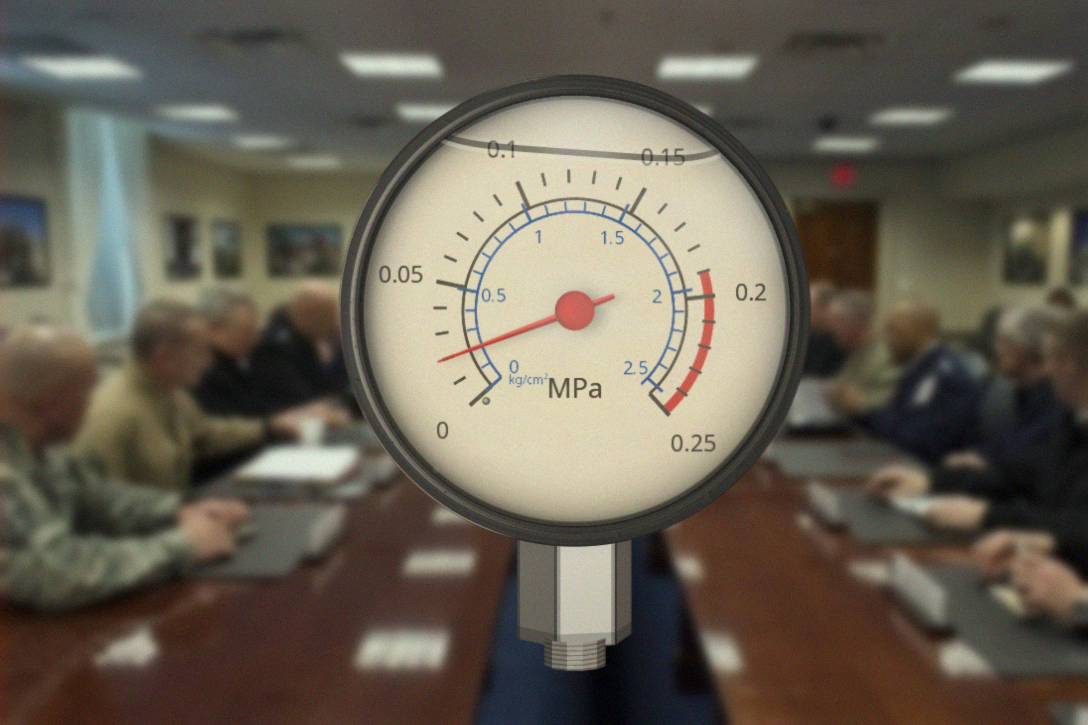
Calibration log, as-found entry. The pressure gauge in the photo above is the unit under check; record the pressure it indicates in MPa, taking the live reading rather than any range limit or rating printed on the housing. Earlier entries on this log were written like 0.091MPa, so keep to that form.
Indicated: 0.02MPa
